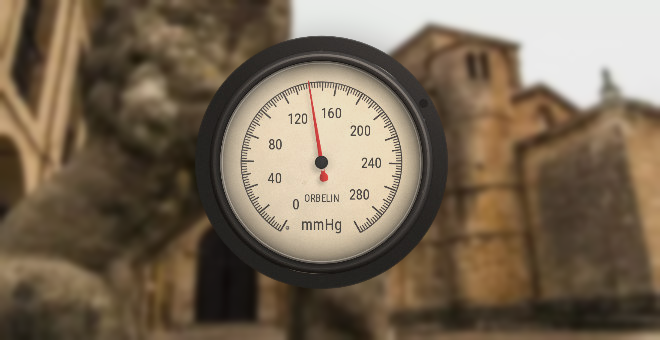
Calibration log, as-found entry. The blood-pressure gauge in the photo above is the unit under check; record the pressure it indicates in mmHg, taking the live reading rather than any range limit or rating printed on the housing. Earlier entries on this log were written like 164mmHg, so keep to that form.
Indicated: 140mmHg
